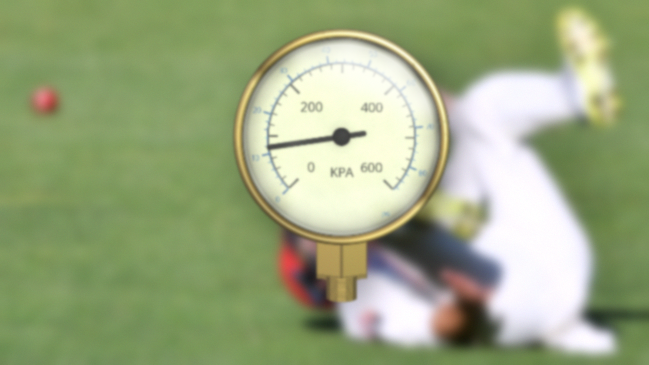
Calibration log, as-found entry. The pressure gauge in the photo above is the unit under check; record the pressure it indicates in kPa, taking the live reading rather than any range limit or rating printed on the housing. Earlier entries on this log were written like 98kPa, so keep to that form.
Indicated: 80kPa
